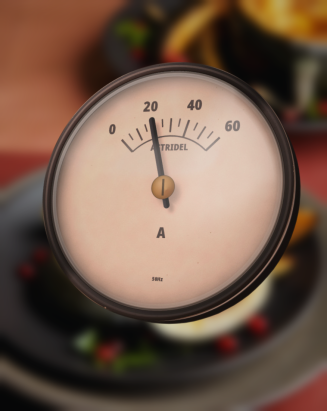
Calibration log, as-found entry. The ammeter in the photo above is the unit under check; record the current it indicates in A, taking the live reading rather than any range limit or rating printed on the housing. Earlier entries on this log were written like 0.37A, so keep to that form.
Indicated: 20A
